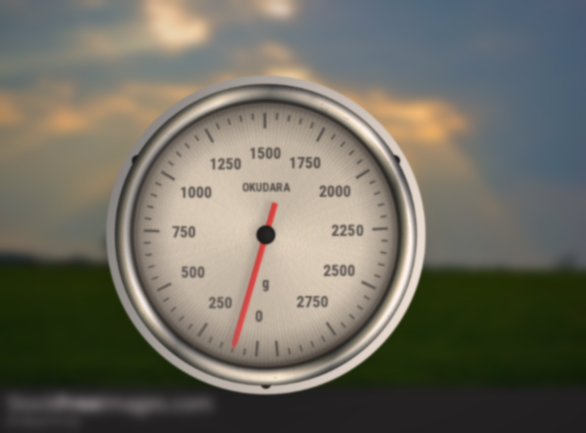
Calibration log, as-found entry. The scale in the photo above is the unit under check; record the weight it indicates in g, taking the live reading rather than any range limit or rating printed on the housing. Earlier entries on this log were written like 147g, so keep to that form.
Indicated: 100g
